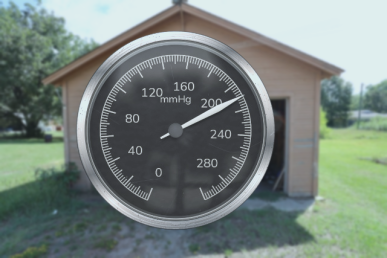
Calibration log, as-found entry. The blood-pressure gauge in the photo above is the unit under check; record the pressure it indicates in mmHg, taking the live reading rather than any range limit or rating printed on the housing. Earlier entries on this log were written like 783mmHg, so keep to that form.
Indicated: 210mmHg
